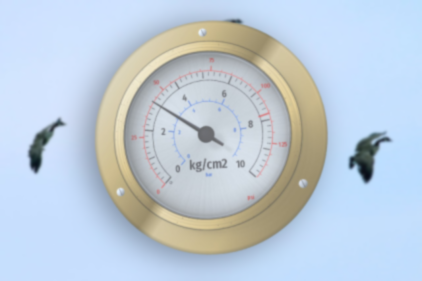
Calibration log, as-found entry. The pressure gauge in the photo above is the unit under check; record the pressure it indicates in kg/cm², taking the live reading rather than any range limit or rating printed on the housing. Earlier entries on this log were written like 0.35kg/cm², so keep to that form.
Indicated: 3kg/cm²
